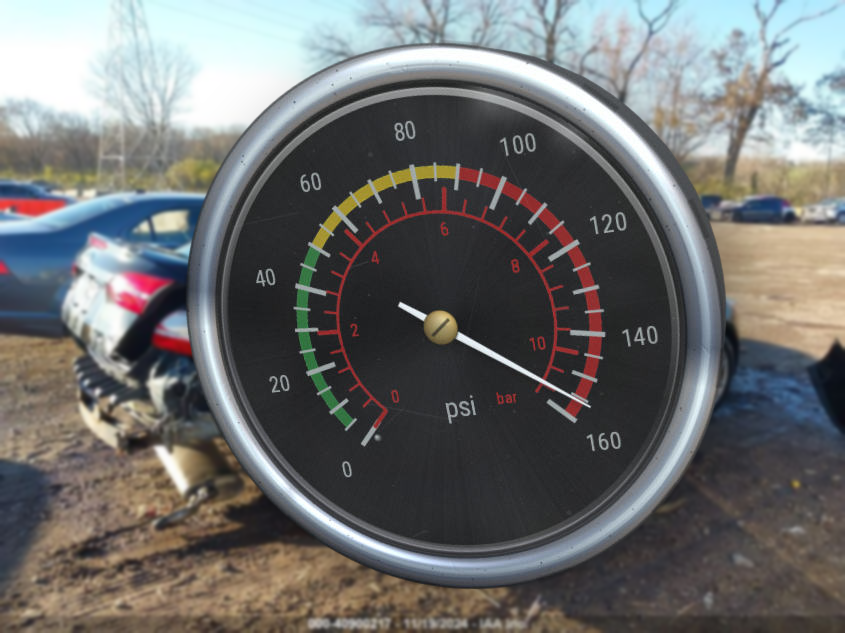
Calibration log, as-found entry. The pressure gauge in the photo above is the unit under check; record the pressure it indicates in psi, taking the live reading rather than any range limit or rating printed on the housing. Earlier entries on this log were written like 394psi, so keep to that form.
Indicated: 155psi
